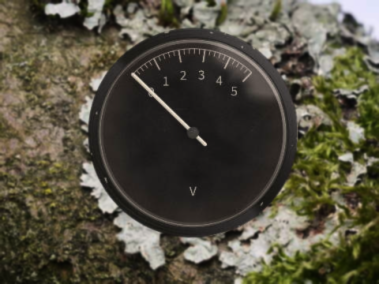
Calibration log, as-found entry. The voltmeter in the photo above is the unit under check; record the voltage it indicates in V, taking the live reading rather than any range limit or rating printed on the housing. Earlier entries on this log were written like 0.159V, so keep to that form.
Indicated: 0V
